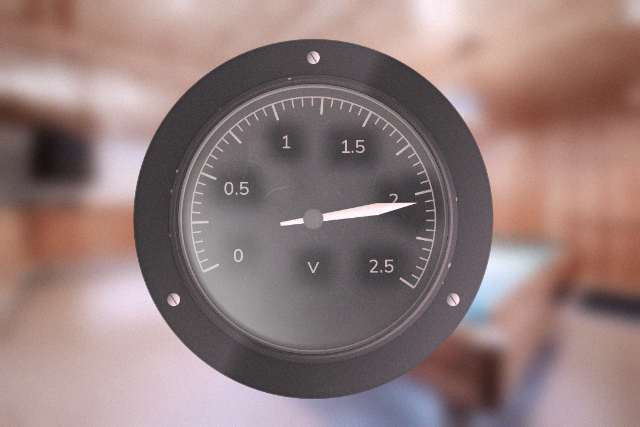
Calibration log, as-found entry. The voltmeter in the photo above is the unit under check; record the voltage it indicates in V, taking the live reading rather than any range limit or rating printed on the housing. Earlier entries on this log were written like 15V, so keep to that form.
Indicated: 2.05V
